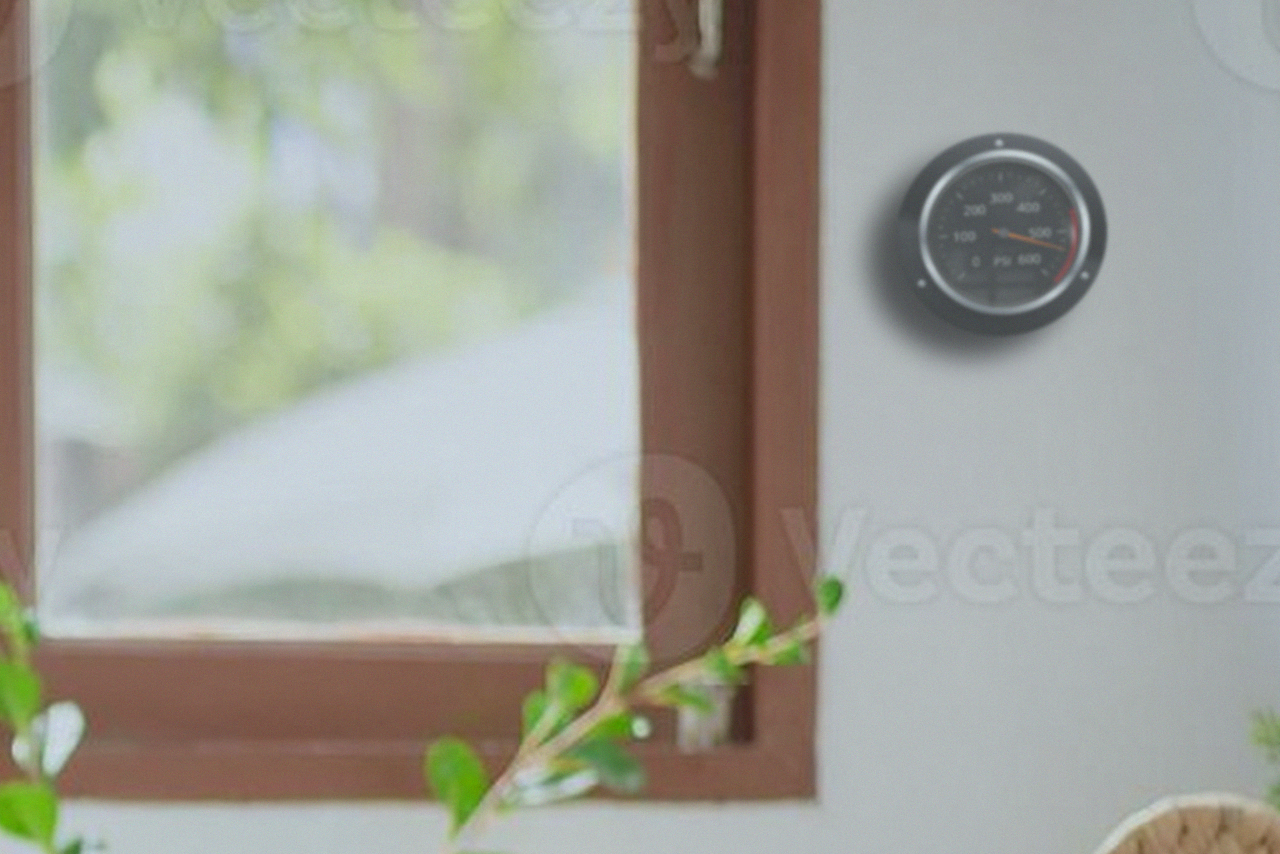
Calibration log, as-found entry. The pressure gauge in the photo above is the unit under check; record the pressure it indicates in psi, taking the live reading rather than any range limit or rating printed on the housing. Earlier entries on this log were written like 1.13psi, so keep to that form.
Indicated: 540psi
